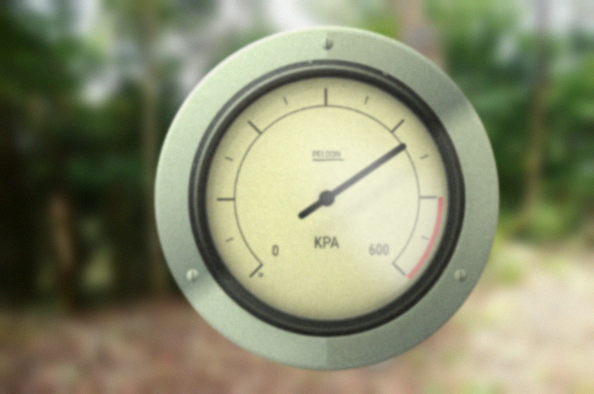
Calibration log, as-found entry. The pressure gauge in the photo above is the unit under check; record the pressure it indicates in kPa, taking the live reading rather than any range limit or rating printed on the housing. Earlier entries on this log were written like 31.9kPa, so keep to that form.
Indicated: 425kPa
